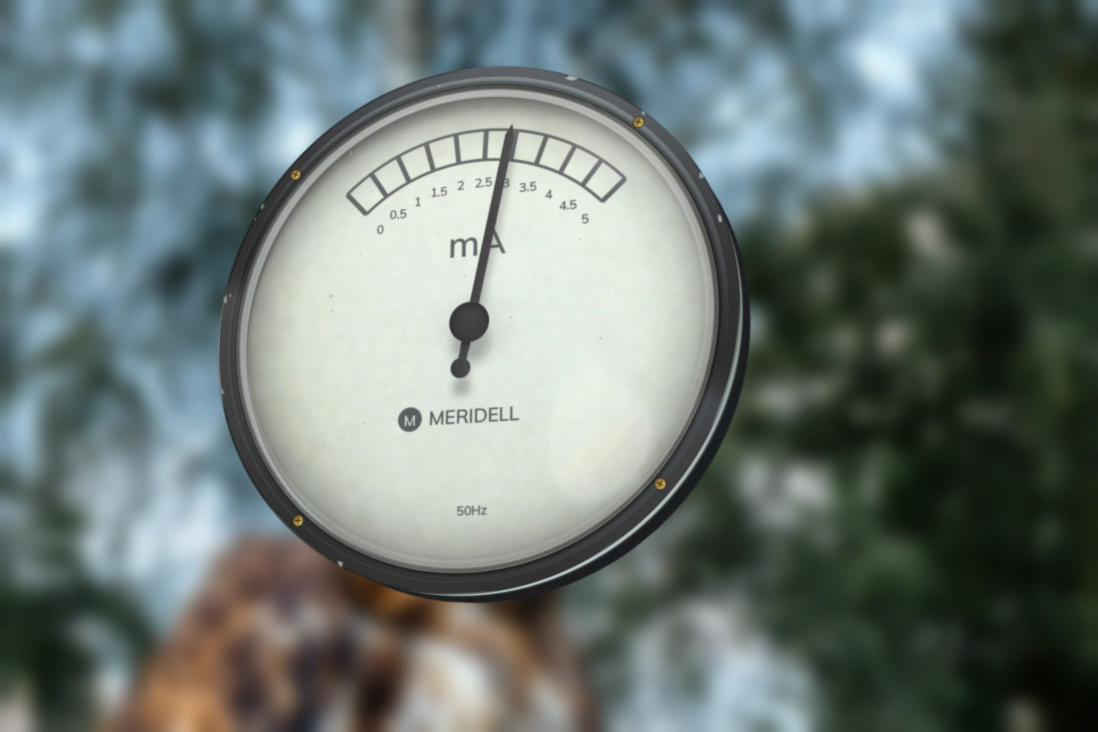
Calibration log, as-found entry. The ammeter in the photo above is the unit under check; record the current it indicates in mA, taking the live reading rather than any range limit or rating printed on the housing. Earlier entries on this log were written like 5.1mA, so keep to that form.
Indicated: 3mA
